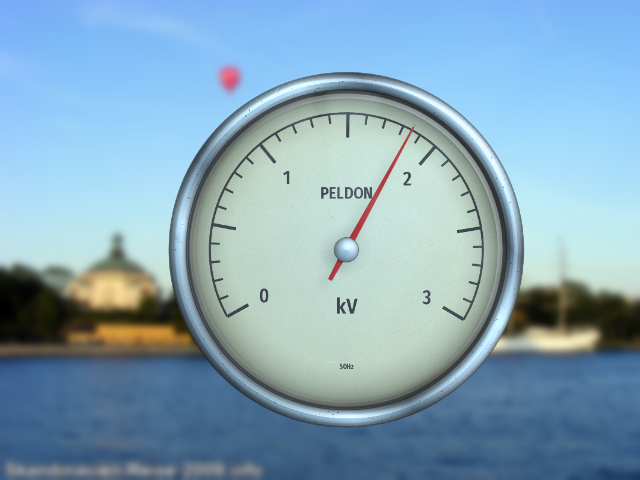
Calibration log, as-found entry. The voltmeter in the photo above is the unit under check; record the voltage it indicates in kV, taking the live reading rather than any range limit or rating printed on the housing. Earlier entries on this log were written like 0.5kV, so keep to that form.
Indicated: 1.85kV
